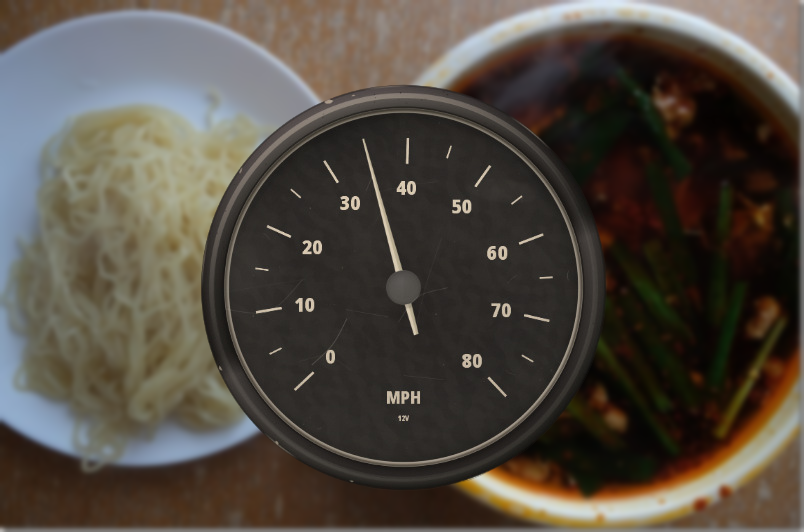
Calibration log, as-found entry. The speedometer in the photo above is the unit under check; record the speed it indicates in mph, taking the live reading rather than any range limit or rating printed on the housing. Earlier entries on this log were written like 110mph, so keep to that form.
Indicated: 35mph
